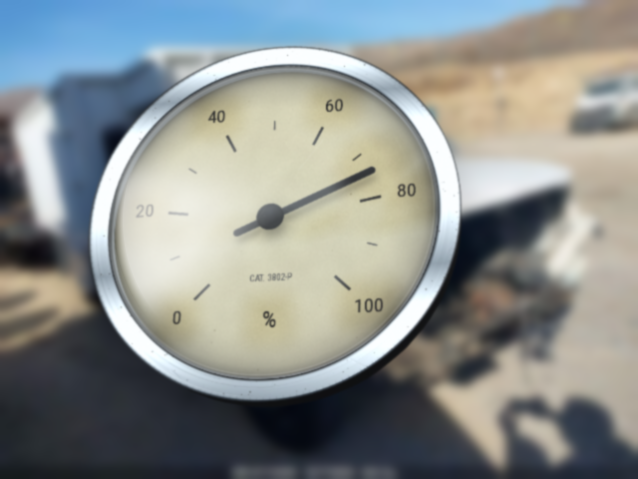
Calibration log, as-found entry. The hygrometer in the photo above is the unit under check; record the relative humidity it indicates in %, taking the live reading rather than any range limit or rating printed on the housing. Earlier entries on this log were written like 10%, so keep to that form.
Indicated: 75%
